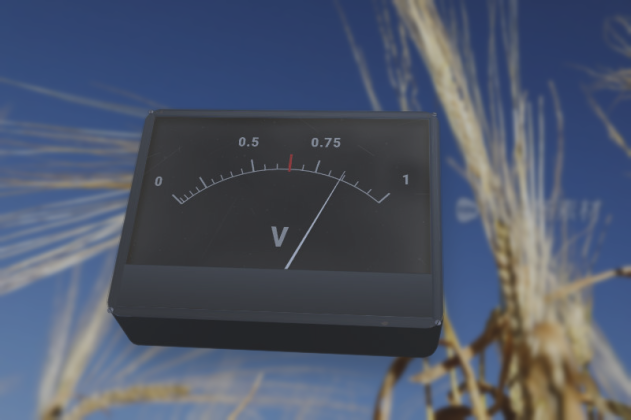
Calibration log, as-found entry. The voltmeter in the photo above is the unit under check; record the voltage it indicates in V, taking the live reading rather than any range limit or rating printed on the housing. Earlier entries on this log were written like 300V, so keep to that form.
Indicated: 0.85V
